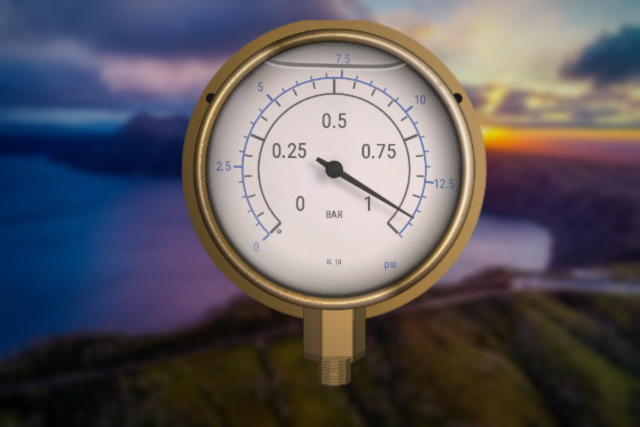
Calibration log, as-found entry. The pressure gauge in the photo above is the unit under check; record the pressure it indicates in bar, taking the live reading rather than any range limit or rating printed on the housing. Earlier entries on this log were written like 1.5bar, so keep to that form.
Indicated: 0.95bar
